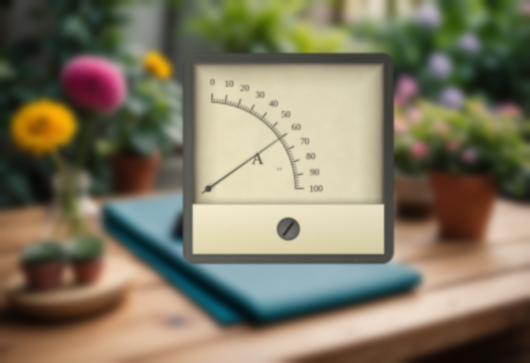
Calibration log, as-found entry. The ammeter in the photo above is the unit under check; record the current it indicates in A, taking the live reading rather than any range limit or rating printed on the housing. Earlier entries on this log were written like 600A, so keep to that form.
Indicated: 60A
